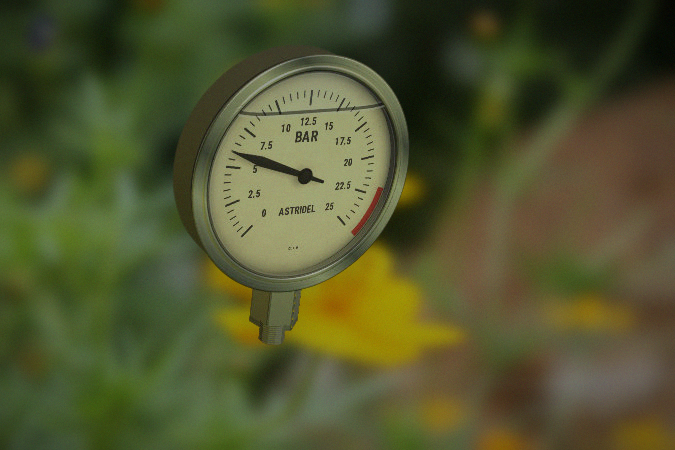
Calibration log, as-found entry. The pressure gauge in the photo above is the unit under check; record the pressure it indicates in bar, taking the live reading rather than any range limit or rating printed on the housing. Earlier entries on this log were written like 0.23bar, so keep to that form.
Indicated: 6bar
